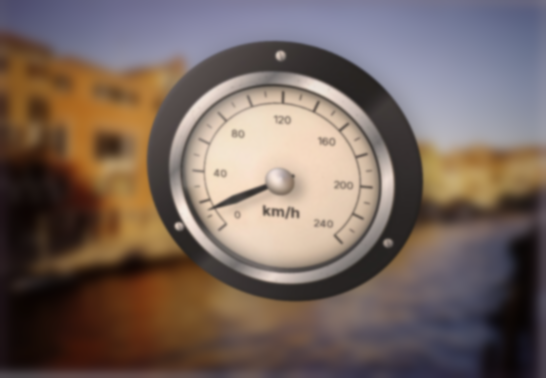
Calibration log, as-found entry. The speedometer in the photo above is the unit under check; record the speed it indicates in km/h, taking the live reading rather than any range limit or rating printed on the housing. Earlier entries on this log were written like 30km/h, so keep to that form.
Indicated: 15km/h
